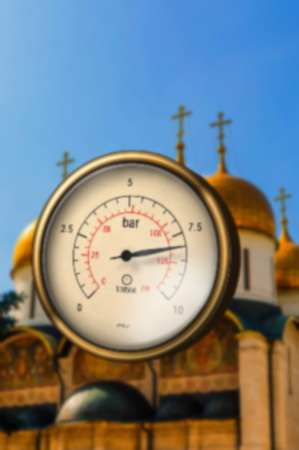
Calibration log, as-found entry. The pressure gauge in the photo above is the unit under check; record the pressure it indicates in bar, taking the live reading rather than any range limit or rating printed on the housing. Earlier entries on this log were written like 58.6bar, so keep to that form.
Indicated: 8bar
